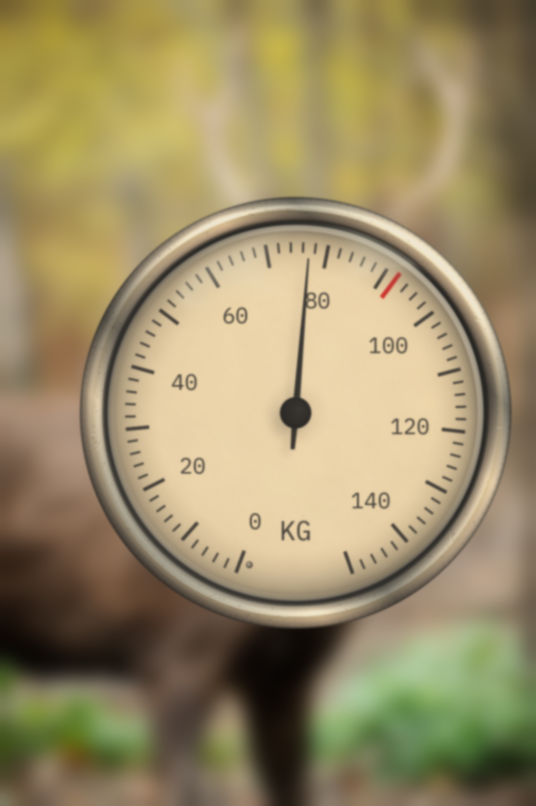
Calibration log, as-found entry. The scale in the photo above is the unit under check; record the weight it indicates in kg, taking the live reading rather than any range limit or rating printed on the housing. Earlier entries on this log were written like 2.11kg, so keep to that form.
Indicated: 77kg
